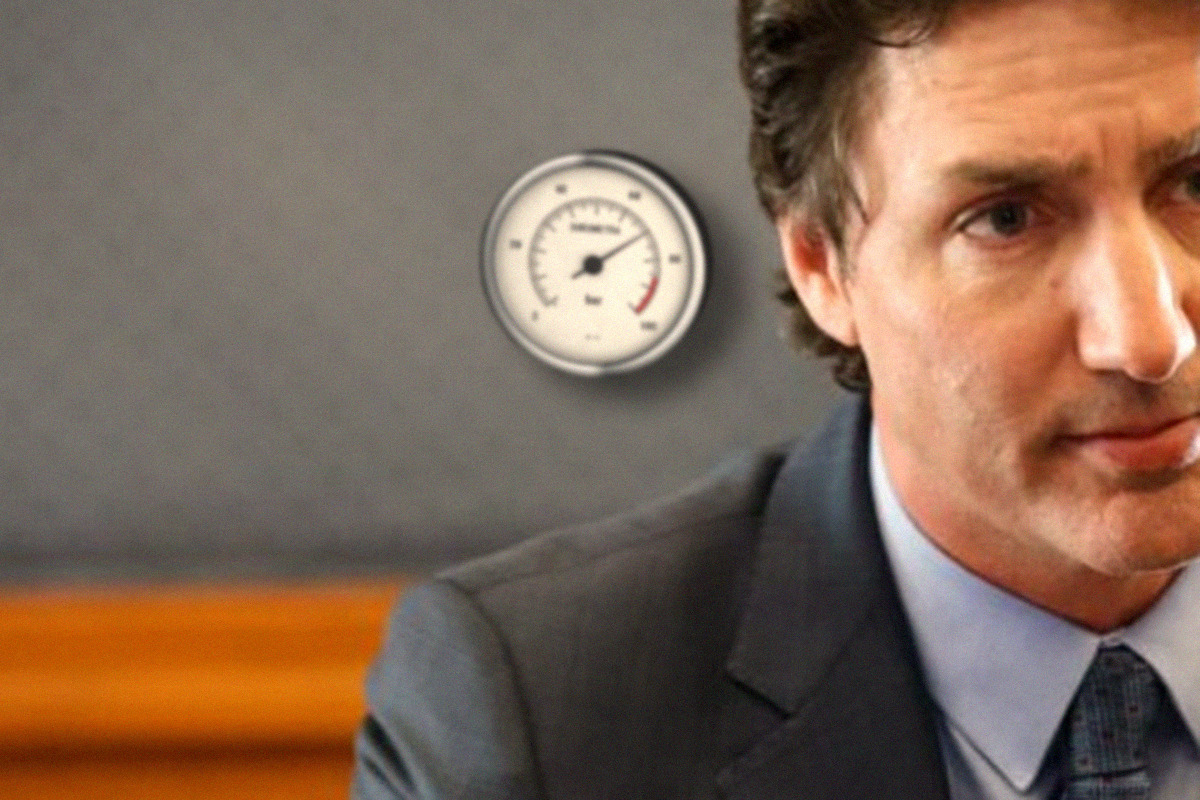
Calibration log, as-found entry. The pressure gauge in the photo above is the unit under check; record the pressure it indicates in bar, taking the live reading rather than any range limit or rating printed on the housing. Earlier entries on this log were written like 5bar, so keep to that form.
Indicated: 70bar
